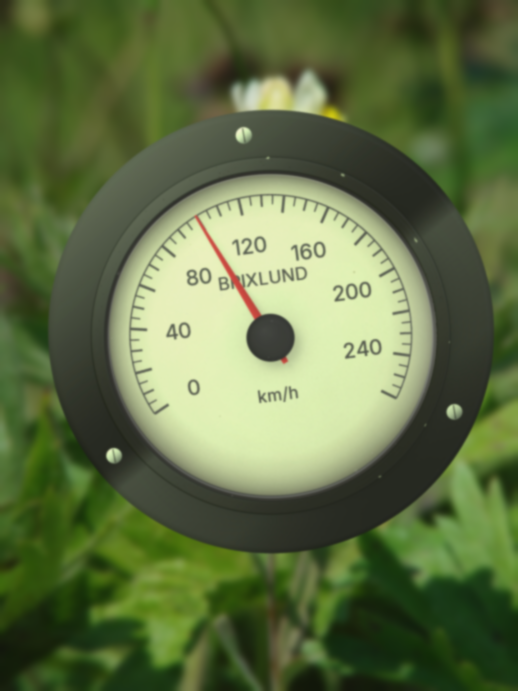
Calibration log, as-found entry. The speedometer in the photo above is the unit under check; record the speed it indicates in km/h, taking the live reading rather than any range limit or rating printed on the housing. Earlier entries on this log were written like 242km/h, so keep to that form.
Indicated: 100km/h
